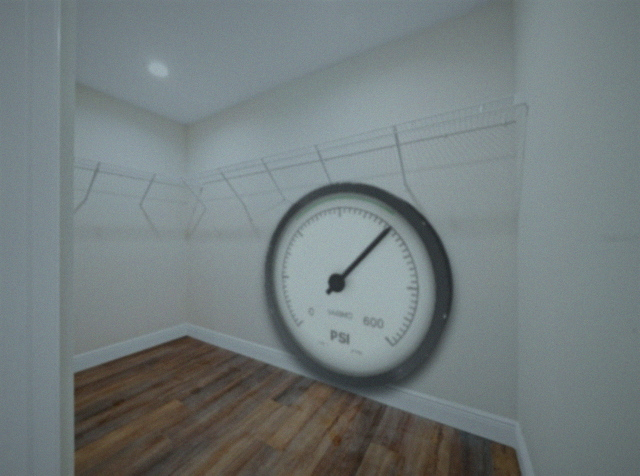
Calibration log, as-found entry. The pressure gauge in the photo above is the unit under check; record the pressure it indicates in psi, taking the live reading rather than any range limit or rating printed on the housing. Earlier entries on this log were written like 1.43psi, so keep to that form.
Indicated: 400psi
